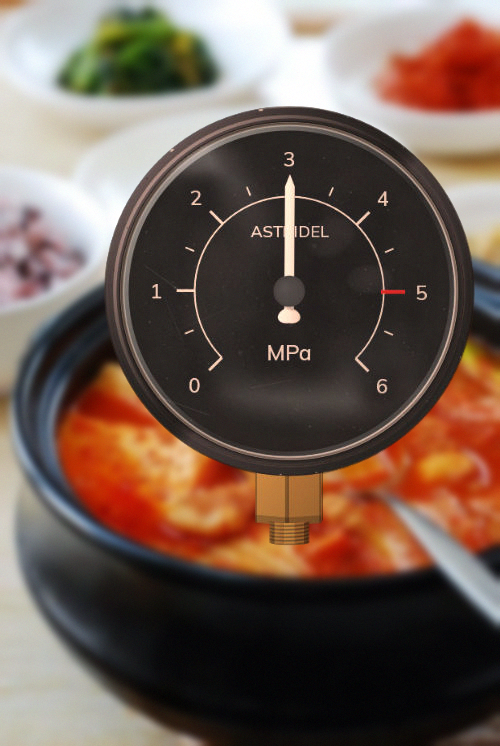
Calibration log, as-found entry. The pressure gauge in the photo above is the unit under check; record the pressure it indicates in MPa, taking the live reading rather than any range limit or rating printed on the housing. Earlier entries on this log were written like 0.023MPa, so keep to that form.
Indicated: 3MPa
